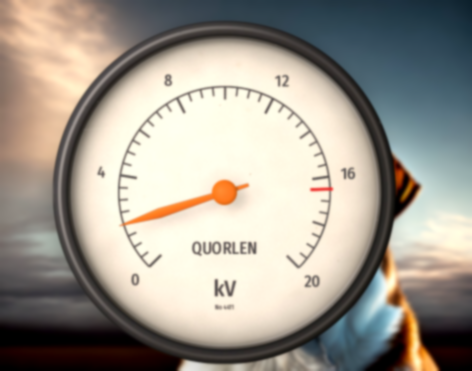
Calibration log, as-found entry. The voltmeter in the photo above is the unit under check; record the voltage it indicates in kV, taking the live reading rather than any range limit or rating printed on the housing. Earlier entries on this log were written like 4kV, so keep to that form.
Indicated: 2kV
